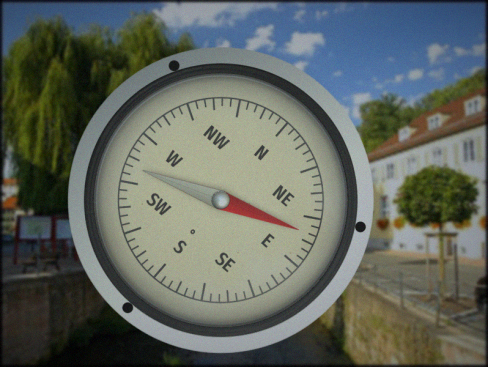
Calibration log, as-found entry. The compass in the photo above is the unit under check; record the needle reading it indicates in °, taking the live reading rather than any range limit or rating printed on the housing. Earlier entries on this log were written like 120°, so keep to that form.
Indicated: 70°
